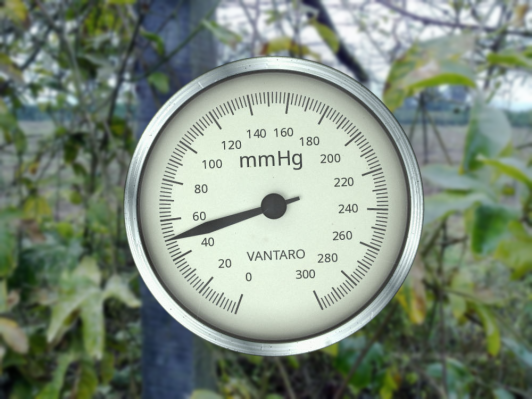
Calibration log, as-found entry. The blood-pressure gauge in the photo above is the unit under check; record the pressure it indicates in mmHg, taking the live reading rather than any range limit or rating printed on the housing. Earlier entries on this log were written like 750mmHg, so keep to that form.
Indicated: 50mmHg
